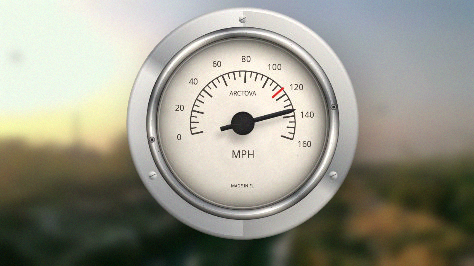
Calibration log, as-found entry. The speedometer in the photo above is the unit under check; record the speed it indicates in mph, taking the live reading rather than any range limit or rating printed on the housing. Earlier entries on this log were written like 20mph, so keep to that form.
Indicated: 135mph
